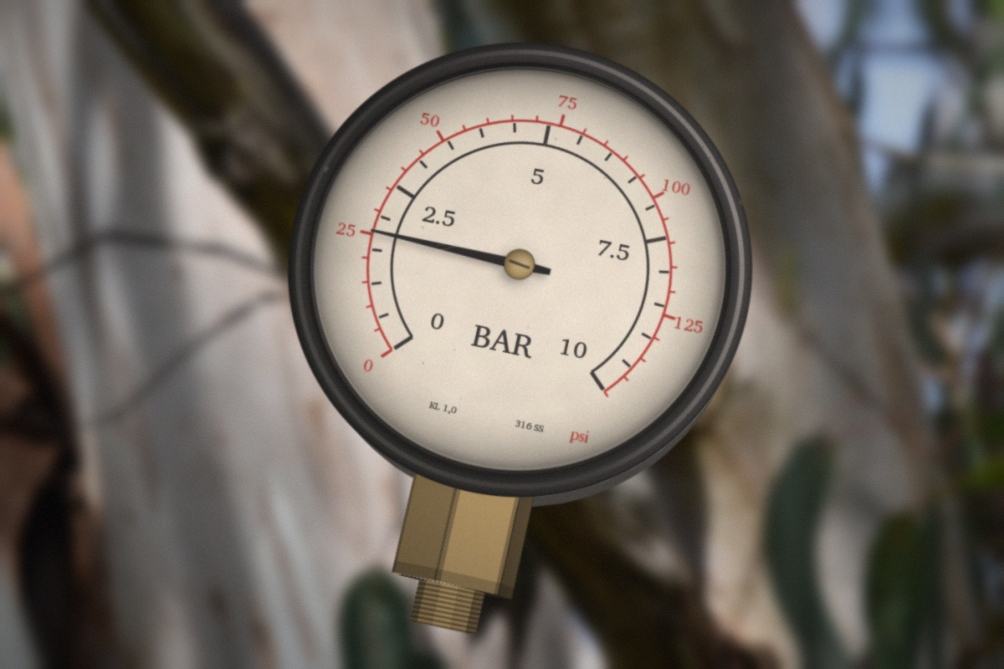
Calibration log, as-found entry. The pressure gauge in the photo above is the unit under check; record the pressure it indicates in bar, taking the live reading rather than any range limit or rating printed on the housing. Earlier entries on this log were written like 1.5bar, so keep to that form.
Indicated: 1.75bar
